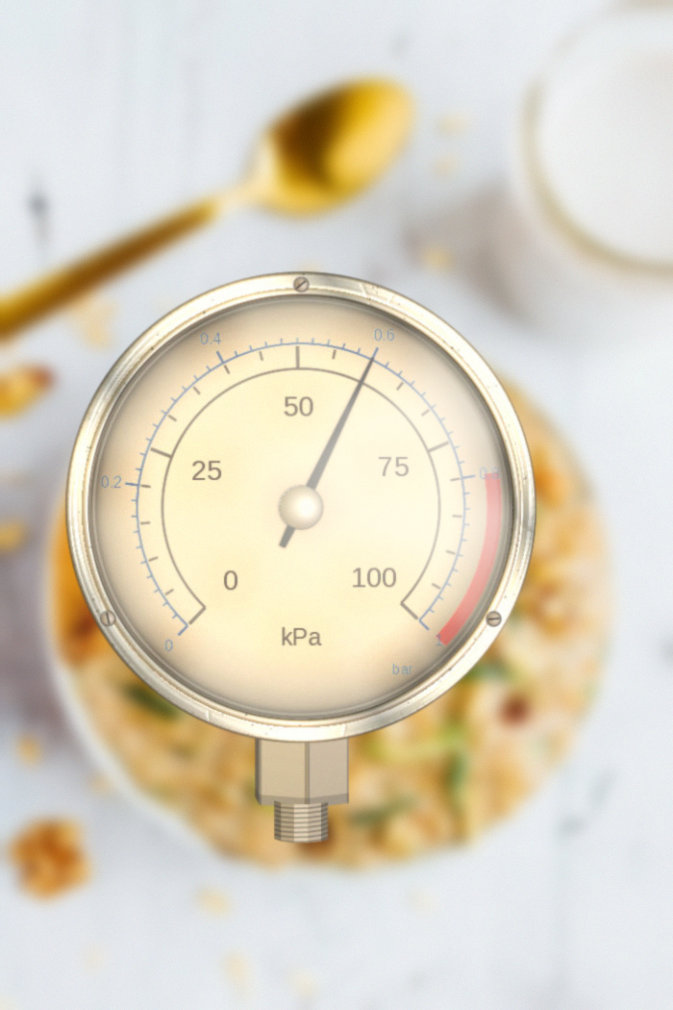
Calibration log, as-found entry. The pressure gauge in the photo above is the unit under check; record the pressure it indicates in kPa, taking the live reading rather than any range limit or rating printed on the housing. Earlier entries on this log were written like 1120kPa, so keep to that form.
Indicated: 60kPa
